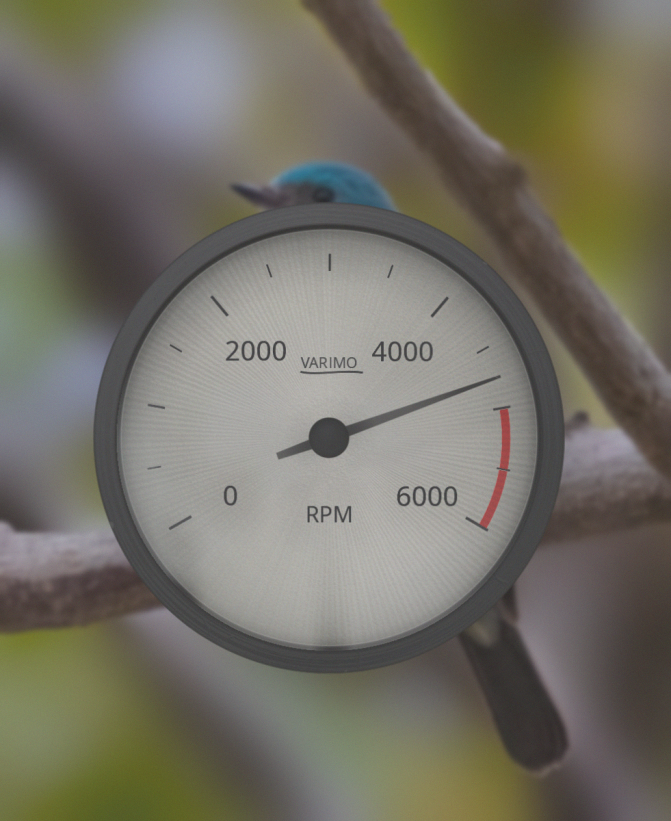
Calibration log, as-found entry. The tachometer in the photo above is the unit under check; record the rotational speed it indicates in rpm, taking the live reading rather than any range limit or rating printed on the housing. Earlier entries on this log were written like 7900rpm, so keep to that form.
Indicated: 4750rpm
